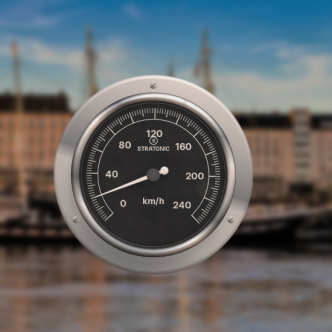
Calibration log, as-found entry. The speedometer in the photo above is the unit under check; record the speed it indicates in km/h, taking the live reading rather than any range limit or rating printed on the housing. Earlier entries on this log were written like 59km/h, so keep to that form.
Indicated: 20km/h
